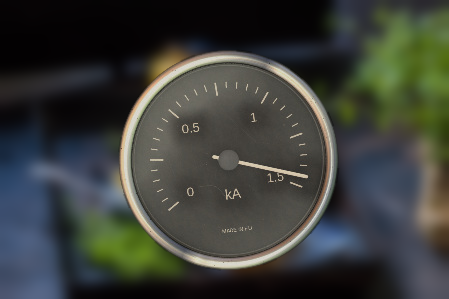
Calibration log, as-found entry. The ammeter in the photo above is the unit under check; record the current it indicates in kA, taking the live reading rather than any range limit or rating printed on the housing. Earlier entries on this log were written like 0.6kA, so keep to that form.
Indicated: 1.45kA
